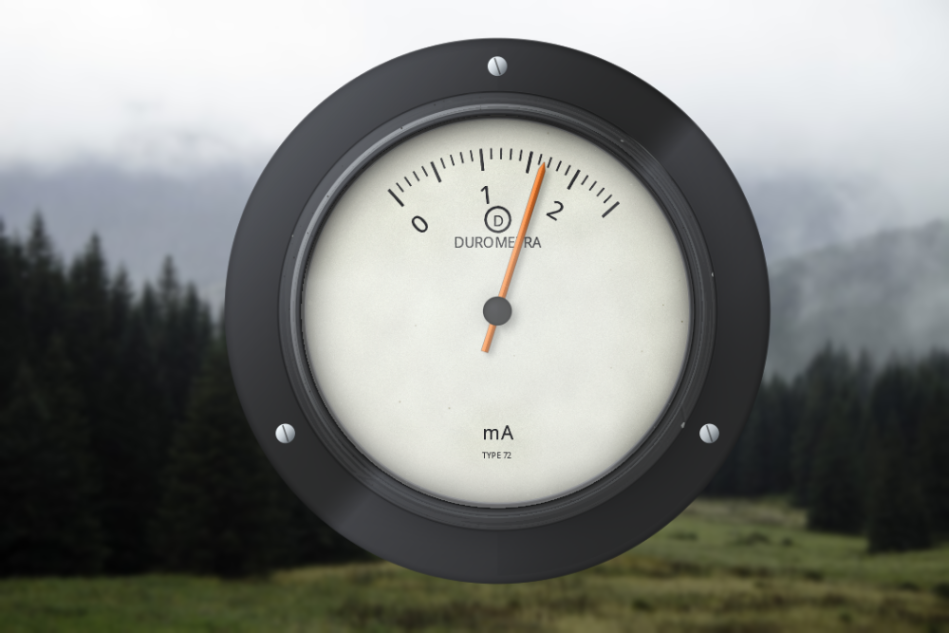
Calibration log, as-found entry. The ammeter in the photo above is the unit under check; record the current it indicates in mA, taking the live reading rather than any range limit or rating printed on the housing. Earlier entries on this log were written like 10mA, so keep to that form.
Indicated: 1.65mA
